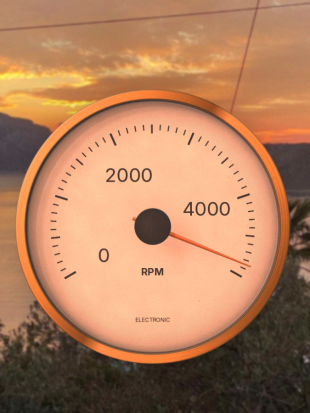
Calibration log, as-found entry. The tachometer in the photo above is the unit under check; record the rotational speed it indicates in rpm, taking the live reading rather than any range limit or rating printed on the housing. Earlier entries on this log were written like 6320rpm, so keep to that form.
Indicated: 4850rpm
